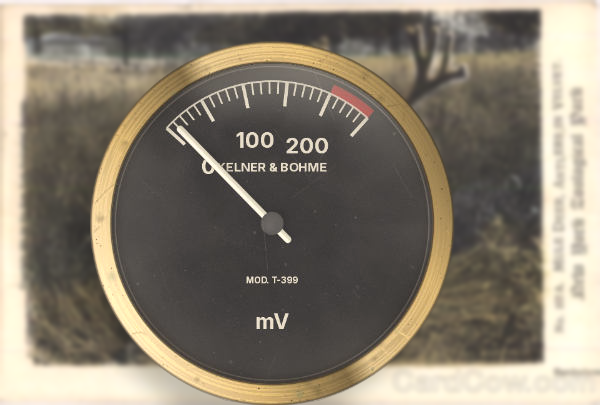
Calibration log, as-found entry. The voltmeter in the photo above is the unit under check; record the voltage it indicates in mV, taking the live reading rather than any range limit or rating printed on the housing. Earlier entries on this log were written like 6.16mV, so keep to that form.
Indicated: 10mV
